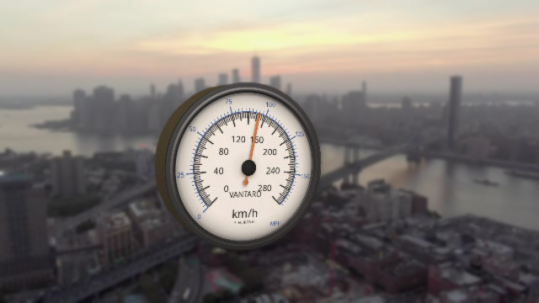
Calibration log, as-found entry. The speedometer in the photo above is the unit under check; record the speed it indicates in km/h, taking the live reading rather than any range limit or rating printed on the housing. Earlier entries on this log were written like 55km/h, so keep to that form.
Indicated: 150km/h
